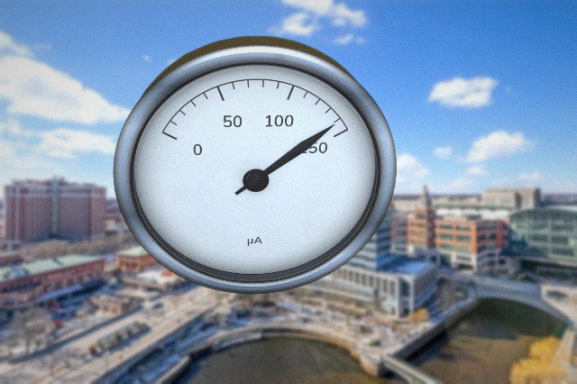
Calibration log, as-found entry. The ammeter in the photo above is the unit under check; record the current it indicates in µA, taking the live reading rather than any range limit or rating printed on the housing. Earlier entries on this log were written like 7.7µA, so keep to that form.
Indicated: 140µA
